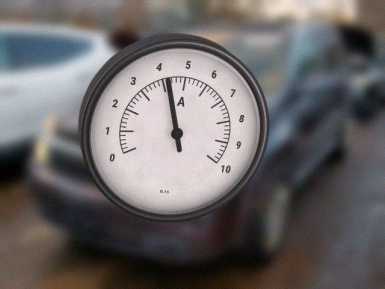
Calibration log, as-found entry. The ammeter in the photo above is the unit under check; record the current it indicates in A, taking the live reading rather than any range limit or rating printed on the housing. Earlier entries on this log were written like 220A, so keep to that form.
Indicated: 4.2A
